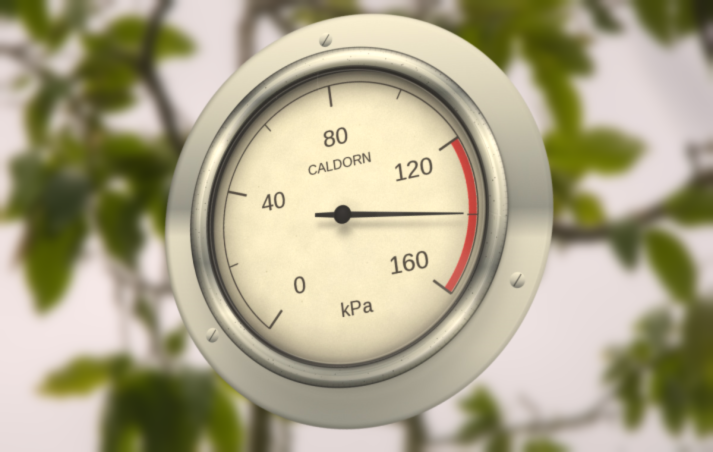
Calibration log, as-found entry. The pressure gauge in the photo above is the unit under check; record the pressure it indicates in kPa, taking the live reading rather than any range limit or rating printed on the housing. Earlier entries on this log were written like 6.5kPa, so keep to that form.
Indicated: 140kPa
